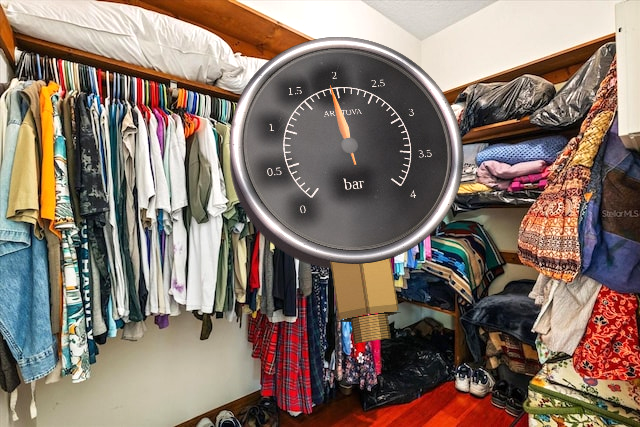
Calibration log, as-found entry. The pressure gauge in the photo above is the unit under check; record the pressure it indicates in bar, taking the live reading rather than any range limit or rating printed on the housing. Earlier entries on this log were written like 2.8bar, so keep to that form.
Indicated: 1.9bar
